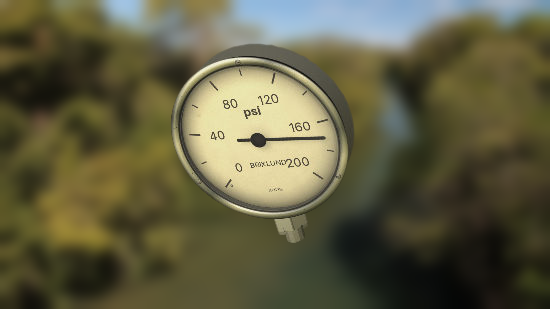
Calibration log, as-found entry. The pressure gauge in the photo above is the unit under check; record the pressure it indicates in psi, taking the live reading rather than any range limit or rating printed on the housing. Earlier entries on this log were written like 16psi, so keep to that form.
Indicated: 170psi
